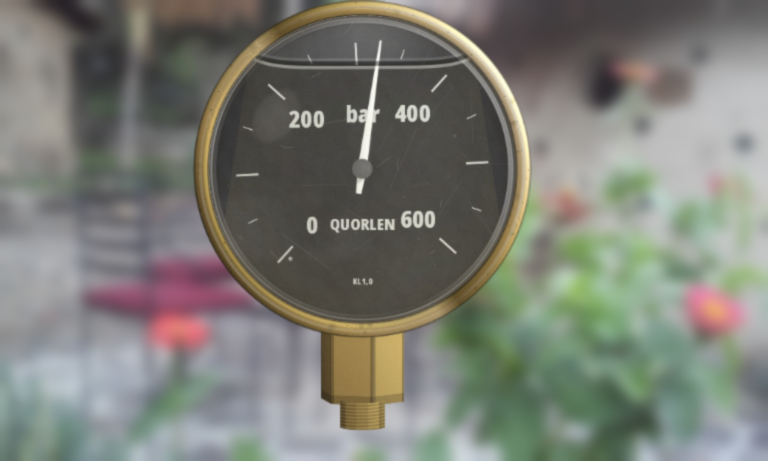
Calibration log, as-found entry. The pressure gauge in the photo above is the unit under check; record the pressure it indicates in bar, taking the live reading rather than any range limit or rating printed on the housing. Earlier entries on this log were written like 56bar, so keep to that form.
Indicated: 325bar
